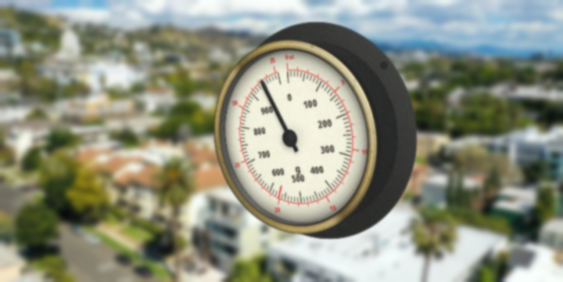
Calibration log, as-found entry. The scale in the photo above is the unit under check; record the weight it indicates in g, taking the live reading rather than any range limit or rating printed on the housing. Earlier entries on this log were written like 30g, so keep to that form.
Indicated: 950g
